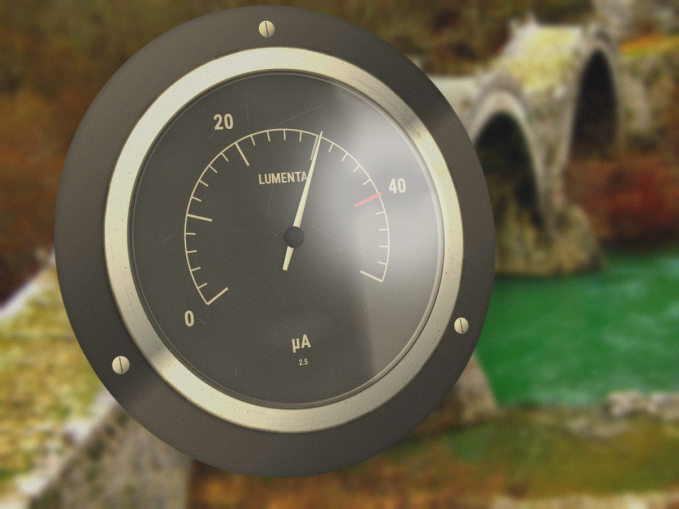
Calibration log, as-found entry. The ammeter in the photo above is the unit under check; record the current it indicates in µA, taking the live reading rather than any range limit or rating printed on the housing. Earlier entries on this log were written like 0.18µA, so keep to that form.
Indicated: 30µA
